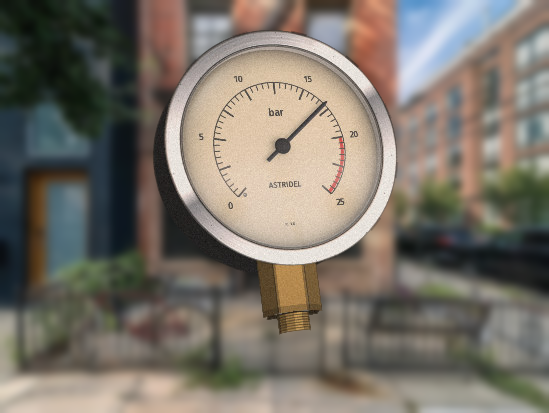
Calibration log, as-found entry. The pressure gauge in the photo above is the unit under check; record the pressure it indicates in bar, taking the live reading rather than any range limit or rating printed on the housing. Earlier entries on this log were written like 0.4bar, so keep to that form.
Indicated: 17bar
